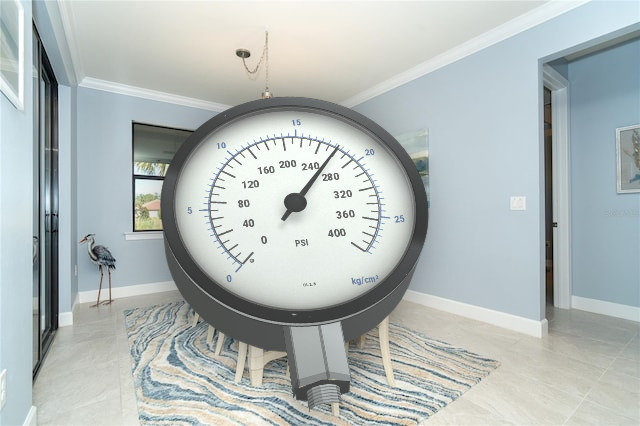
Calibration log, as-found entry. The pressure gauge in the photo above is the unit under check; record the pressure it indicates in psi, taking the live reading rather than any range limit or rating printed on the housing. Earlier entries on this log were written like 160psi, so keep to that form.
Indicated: 260psi
